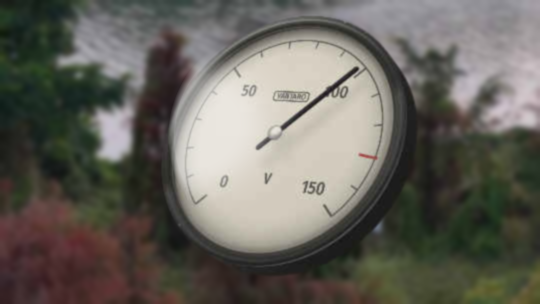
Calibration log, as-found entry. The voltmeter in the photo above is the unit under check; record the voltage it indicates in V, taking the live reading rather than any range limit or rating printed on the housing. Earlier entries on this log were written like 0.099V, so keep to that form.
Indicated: 100V
